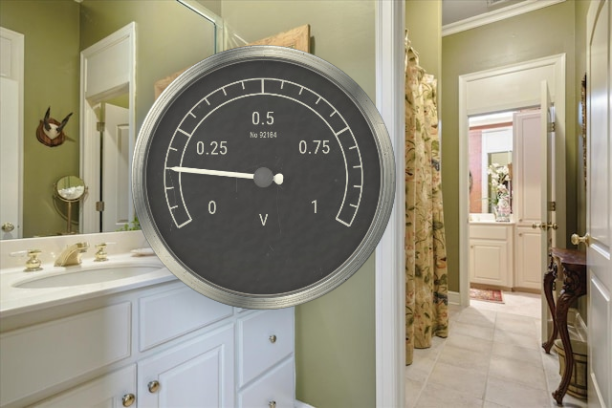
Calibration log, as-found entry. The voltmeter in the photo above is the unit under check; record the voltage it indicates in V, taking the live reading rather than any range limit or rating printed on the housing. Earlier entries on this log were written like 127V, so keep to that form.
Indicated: 0.15V
